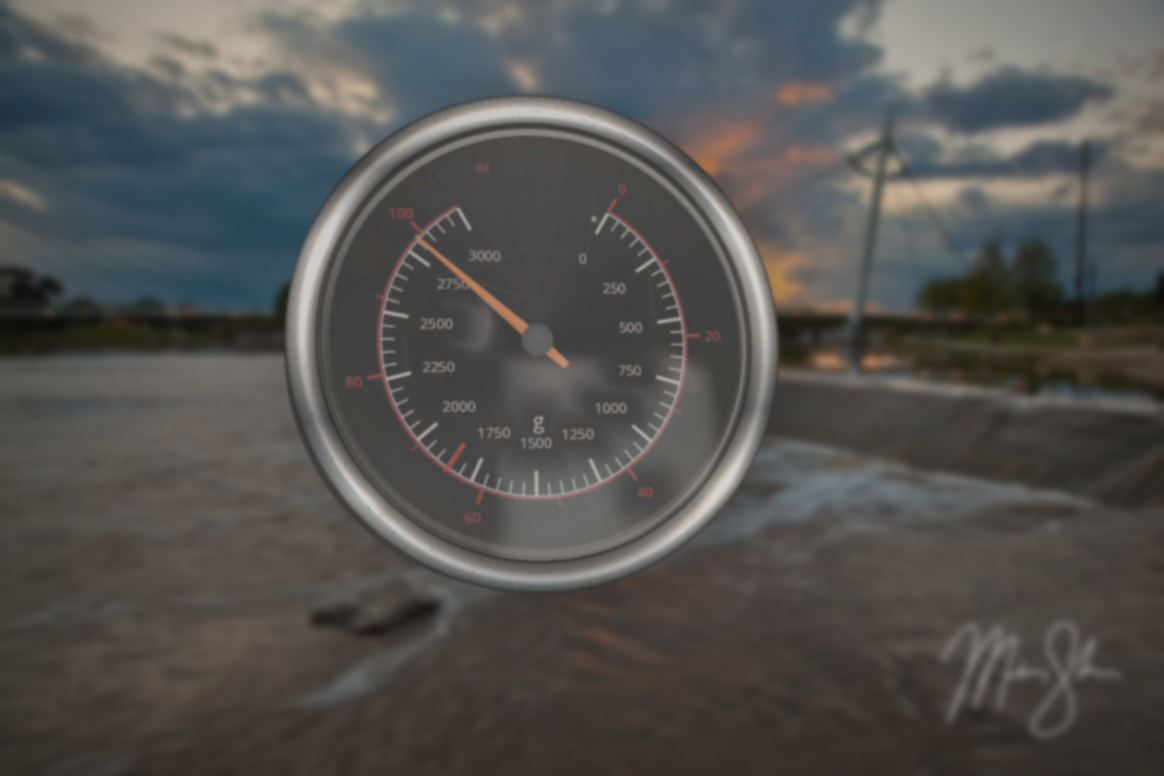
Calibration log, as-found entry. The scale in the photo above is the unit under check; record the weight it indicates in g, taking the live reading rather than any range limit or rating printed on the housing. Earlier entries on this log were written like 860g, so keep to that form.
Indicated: 2800g
